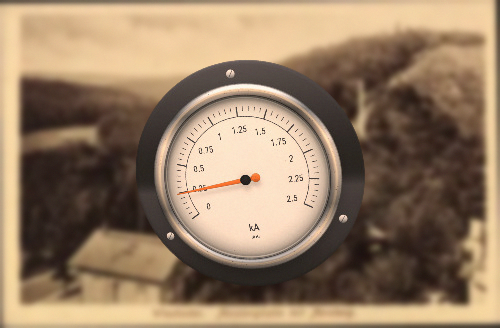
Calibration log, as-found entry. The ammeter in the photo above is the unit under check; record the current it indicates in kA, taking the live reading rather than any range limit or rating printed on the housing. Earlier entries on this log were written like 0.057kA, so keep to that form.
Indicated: 0.25kA
